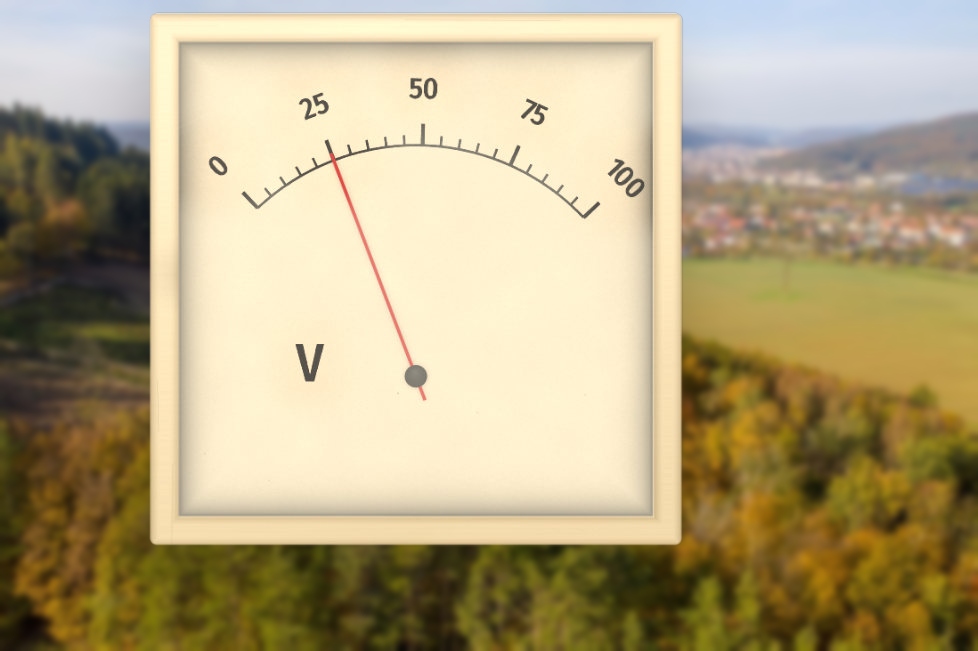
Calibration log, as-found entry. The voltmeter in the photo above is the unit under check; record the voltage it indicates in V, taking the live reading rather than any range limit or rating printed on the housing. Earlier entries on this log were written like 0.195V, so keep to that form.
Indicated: 25V
